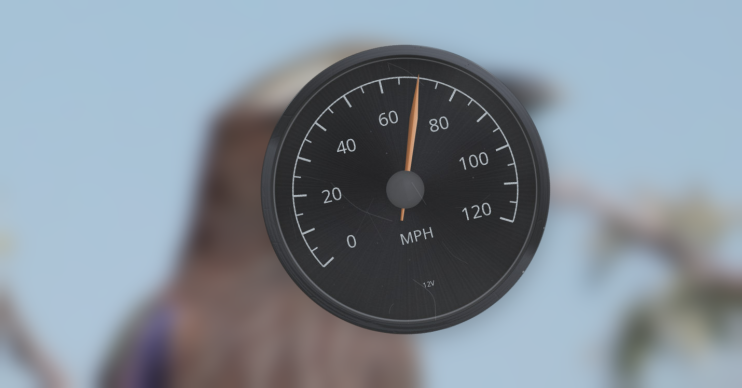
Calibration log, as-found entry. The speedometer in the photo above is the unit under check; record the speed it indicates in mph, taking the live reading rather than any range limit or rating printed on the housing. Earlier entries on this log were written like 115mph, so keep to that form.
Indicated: 70mph
